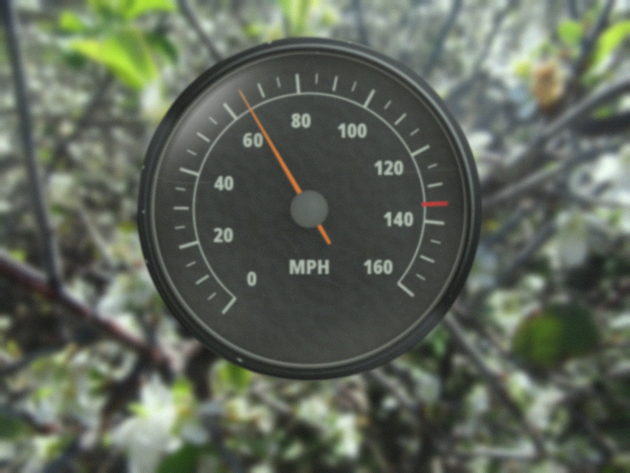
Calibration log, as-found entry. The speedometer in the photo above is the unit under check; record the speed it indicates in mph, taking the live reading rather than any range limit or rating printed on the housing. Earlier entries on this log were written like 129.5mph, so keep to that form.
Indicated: 65mph
